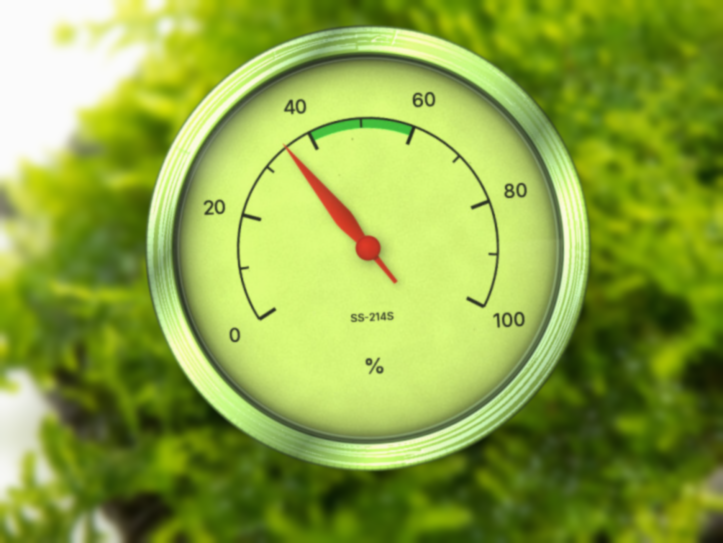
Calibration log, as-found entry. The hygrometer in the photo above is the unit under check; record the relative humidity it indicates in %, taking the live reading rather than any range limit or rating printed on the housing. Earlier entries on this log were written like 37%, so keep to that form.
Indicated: 35%
